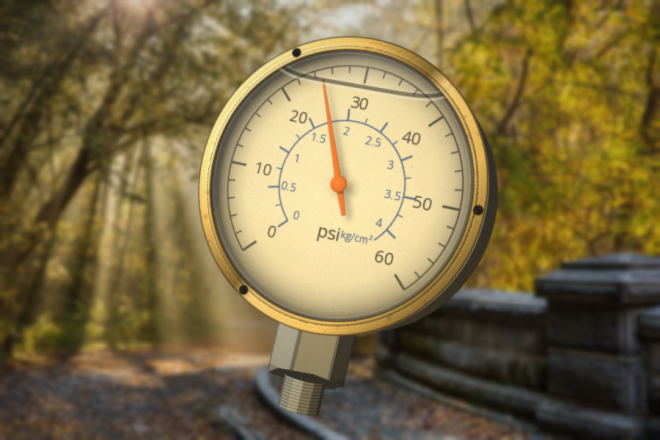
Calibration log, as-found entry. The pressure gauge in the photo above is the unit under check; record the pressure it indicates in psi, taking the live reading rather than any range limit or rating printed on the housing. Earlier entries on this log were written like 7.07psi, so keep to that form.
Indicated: 25psi
